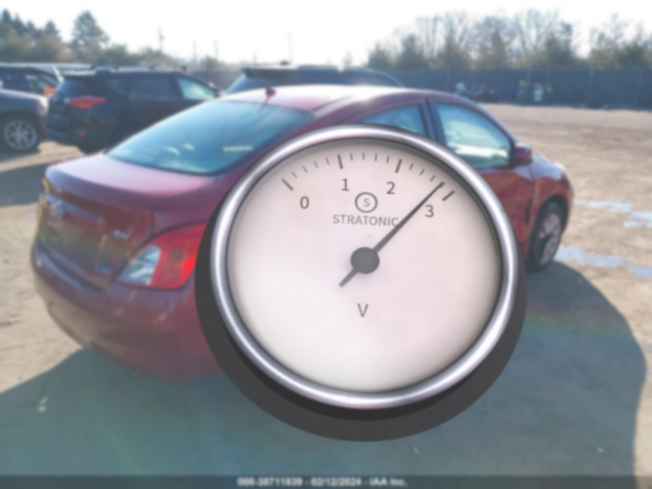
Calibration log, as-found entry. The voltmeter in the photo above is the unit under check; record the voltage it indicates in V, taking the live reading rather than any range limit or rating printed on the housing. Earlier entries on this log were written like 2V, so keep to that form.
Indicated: 2.8V
